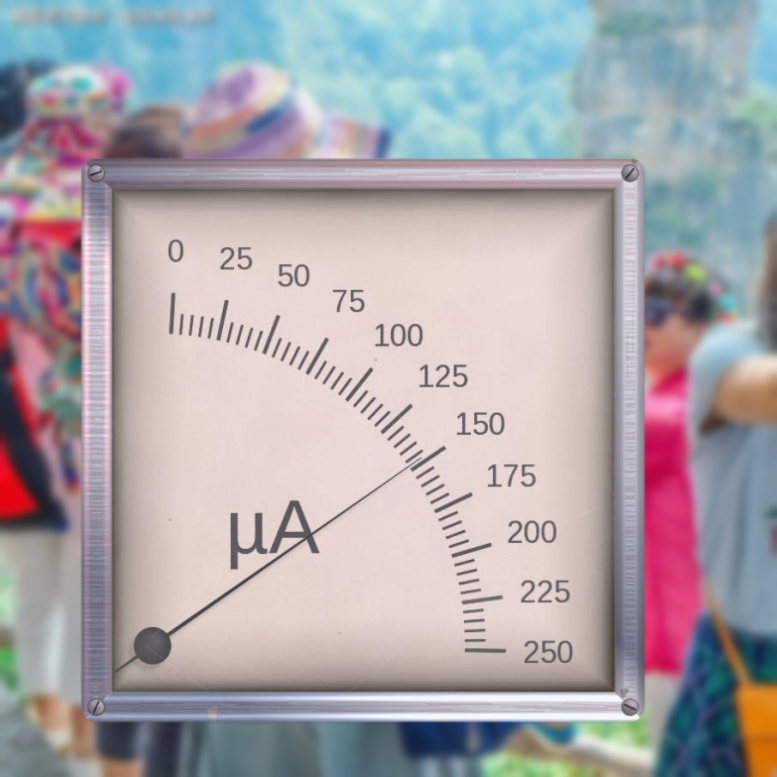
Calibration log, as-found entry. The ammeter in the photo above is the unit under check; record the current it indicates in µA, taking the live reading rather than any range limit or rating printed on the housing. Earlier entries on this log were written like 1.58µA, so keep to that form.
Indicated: 147.5µA
